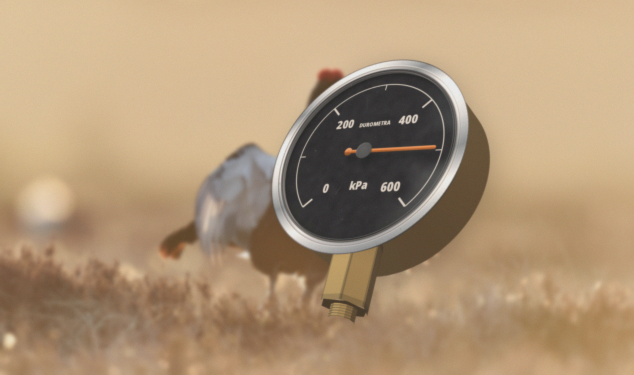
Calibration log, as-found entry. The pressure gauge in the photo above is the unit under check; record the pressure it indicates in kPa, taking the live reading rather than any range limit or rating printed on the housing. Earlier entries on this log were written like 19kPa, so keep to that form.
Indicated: 500kPa
